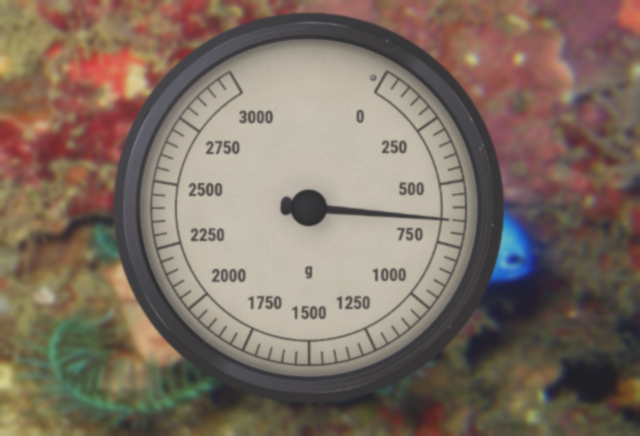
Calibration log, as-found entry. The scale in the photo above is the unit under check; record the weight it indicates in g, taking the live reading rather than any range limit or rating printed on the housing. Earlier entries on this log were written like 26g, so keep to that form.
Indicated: 650g
